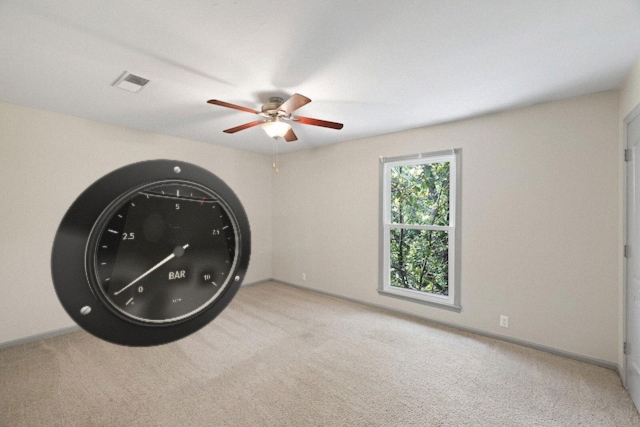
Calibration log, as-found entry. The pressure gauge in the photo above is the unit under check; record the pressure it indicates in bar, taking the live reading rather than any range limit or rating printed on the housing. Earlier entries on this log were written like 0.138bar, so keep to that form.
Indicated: 0.5bar
